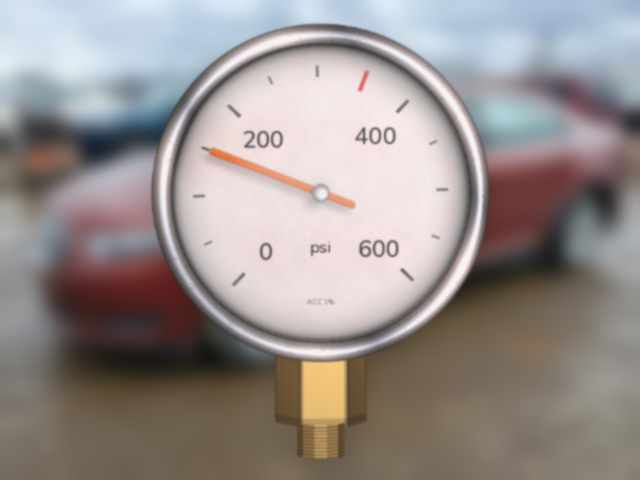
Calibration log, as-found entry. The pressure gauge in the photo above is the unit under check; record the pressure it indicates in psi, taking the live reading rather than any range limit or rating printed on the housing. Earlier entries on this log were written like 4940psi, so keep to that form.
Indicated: 150psi
